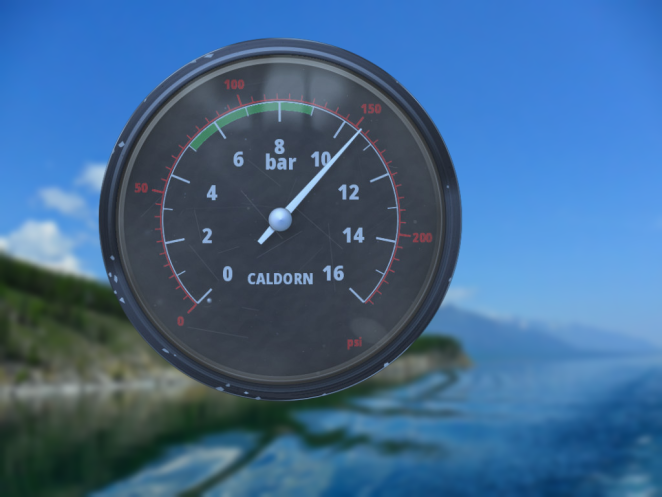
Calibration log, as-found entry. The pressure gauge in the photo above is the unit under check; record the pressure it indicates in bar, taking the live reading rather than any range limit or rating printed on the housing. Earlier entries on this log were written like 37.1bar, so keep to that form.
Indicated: 10.5bar
